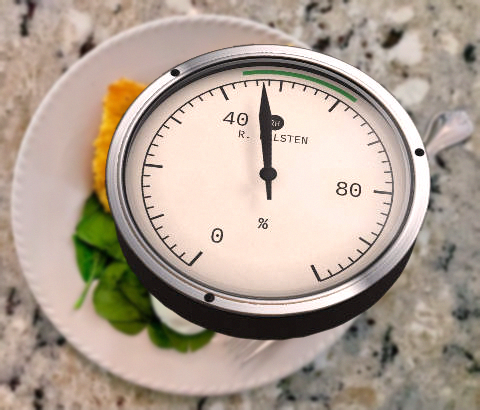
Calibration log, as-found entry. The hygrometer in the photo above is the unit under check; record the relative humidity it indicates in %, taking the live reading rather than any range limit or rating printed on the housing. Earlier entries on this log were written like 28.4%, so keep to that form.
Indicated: 47%
